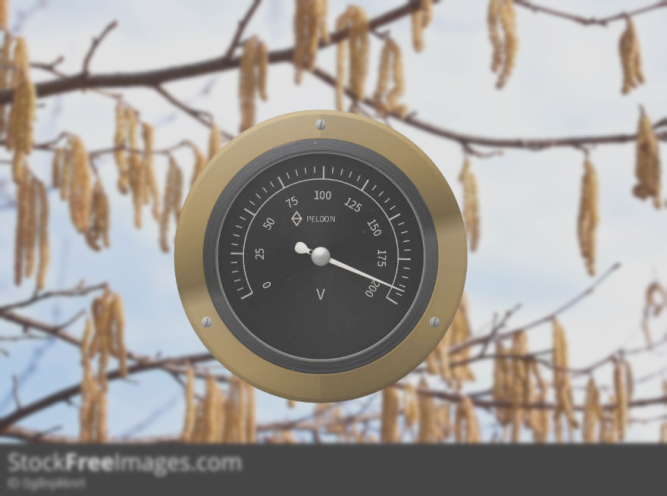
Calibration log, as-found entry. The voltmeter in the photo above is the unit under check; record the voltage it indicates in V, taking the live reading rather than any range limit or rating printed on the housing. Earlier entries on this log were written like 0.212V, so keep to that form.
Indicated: 192.5V
